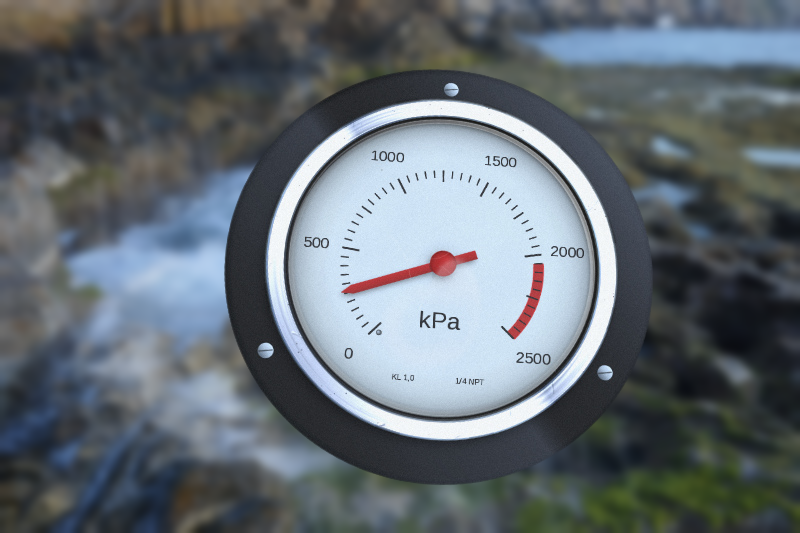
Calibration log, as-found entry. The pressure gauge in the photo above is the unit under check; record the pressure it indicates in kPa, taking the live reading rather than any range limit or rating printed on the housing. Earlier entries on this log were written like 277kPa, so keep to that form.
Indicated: 250kPa
